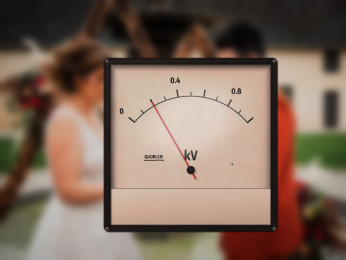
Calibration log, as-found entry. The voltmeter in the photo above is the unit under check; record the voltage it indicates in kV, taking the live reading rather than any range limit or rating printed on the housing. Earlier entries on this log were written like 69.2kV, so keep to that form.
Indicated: 0.2kV
